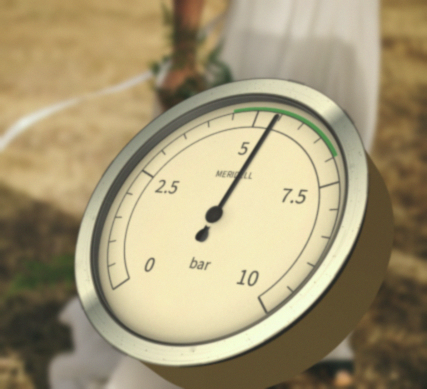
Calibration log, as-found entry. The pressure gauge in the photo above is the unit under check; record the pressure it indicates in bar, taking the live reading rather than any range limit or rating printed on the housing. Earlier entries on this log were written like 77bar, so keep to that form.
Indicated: 5.5bar
